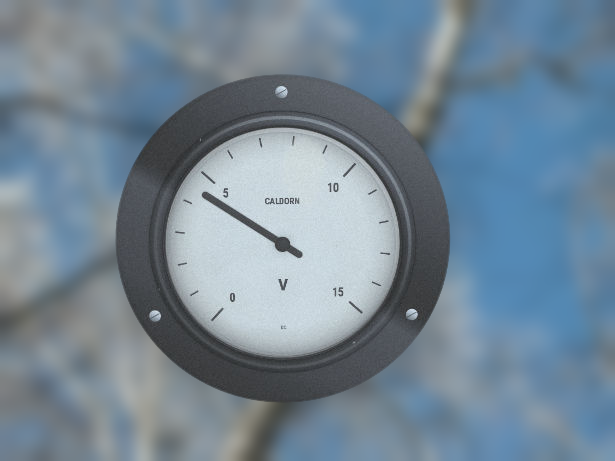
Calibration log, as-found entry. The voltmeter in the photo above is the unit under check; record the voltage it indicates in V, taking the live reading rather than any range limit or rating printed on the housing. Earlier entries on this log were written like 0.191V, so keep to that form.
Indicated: 4.5V
